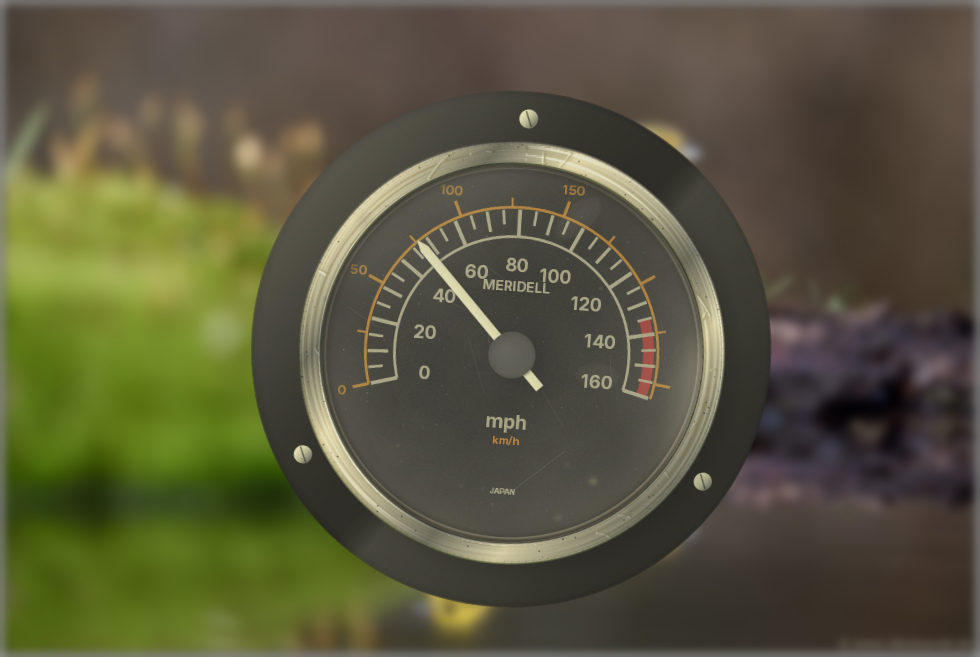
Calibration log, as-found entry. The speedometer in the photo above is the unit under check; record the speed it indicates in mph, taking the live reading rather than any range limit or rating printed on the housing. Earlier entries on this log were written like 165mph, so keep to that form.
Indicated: 47.5mph
